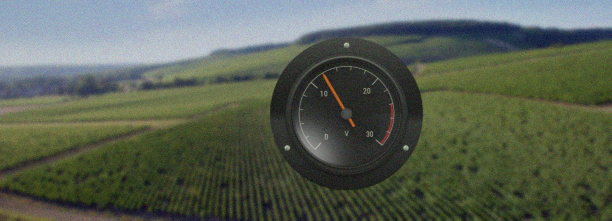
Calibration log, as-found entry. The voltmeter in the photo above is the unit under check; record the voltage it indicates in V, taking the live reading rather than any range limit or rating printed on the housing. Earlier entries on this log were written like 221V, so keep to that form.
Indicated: 12V
